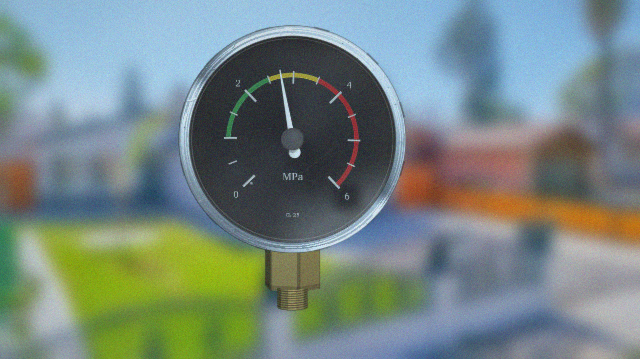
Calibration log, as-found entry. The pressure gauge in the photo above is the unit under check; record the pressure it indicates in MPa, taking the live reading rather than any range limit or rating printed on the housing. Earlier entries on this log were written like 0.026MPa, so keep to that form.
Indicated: 2.75MPa
